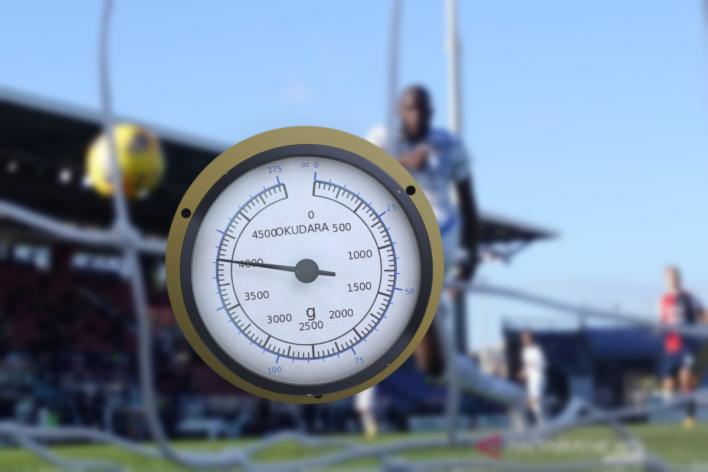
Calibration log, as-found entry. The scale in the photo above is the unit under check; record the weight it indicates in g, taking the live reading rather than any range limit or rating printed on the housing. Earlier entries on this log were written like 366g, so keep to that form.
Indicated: 4000g
